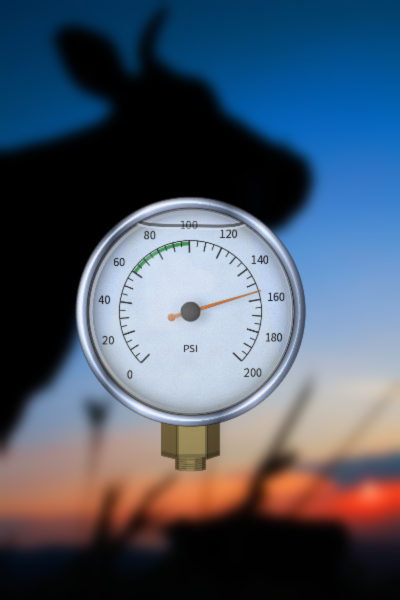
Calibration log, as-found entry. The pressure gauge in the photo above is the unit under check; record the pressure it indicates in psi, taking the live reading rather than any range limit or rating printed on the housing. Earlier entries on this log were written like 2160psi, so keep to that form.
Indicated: 155psi
